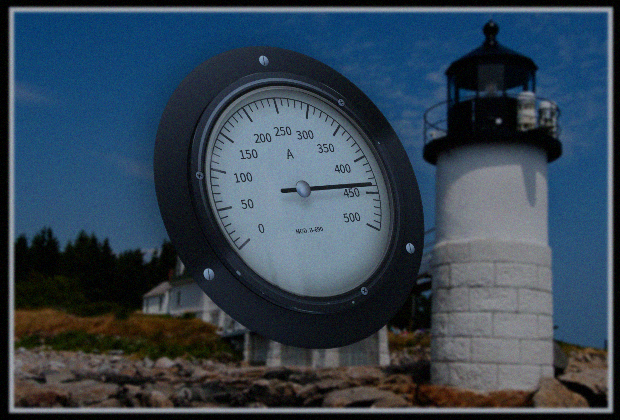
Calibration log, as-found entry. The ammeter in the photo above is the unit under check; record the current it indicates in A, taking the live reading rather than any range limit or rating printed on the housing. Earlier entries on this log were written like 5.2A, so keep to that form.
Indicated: 440A
